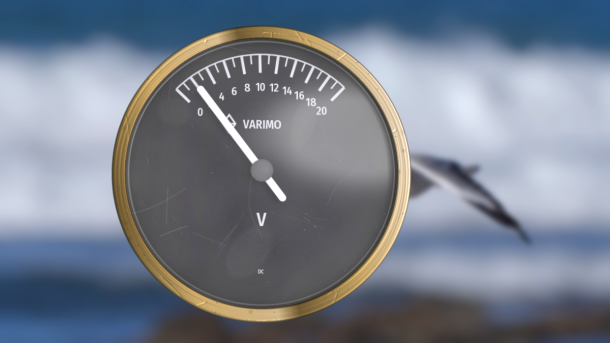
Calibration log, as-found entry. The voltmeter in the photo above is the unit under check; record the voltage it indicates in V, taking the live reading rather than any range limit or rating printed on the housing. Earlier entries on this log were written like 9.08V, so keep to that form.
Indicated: 2V
